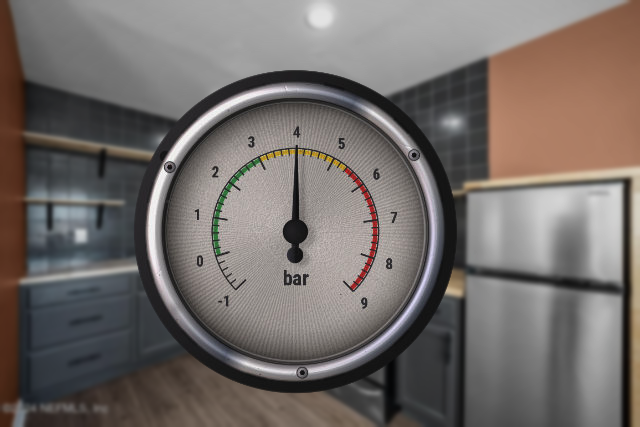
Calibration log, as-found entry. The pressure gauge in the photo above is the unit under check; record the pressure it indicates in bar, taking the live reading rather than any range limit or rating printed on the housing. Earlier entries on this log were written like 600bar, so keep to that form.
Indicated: 4bar
